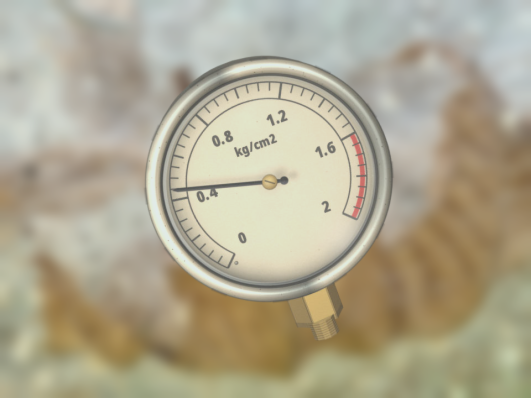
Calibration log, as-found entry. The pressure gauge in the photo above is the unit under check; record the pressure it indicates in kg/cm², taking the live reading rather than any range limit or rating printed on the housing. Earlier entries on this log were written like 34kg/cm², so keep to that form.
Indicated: 0.45kg/cm²
